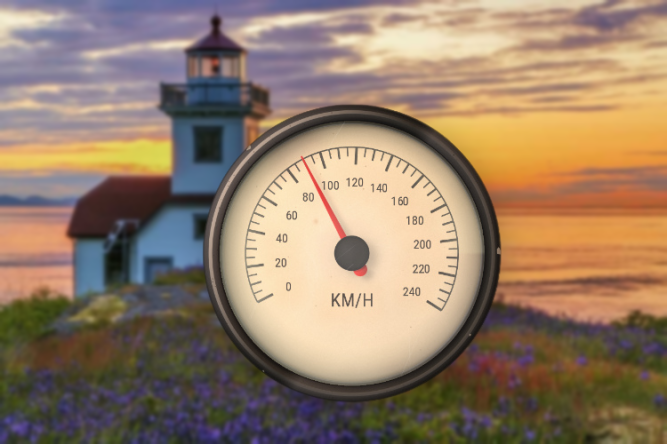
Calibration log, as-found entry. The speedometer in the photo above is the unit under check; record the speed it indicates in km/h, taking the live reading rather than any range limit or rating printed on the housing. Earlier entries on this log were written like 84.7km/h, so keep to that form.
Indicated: 90km/h
